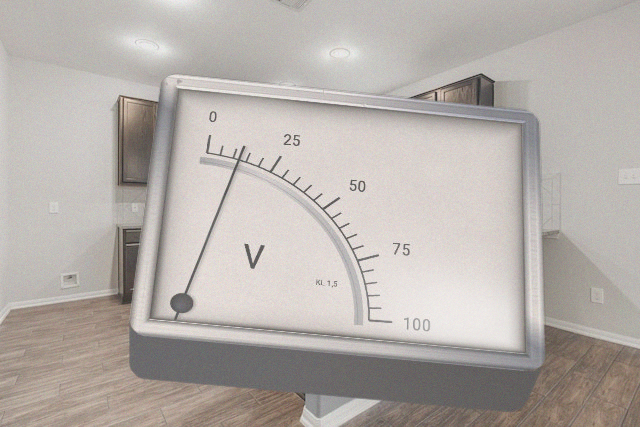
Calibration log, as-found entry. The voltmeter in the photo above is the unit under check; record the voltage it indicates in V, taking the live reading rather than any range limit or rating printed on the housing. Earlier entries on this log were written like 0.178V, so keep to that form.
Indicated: 12.5V
